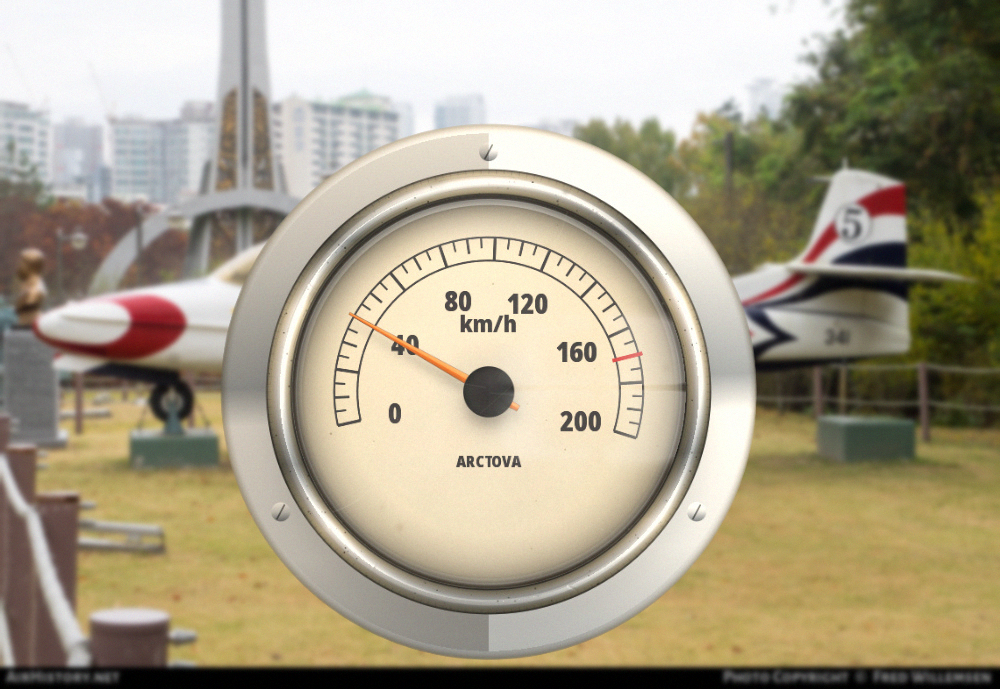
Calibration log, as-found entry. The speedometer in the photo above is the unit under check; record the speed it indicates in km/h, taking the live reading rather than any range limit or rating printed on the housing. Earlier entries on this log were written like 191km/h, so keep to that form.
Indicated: 40km/h
